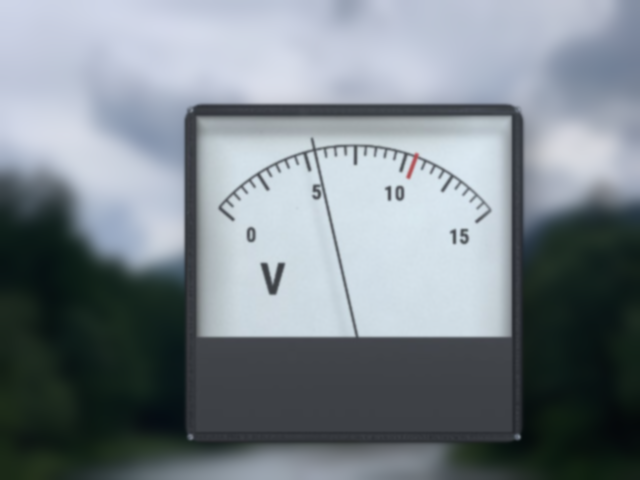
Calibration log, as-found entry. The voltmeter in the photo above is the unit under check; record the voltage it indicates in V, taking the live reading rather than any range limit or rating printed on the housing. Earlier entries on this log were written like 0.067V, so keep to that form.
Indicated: 5.5V
